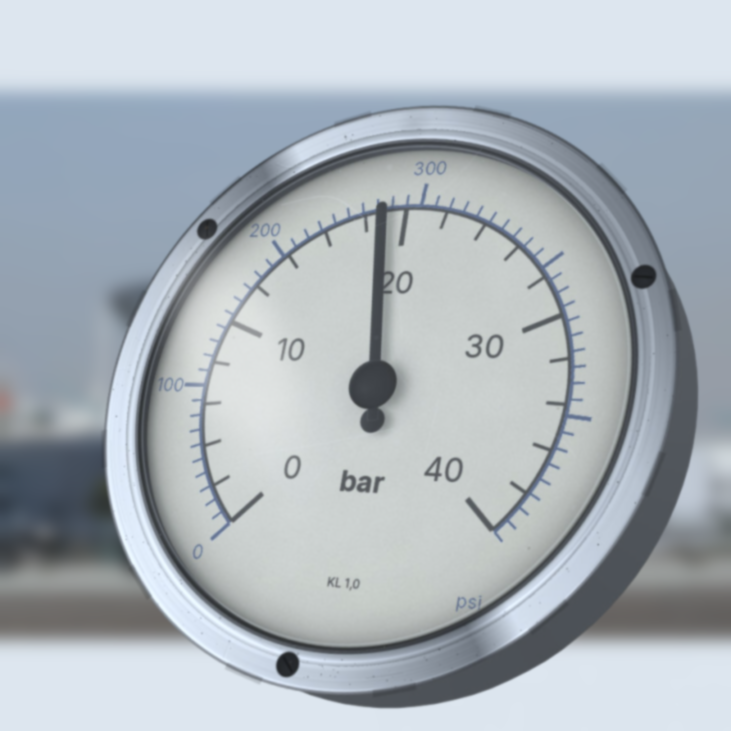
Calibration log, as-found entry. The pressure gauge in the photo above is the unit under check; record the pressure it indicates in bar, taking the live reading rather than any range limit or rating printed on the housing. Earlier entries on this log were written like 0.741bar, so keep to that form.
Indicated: 19bar
